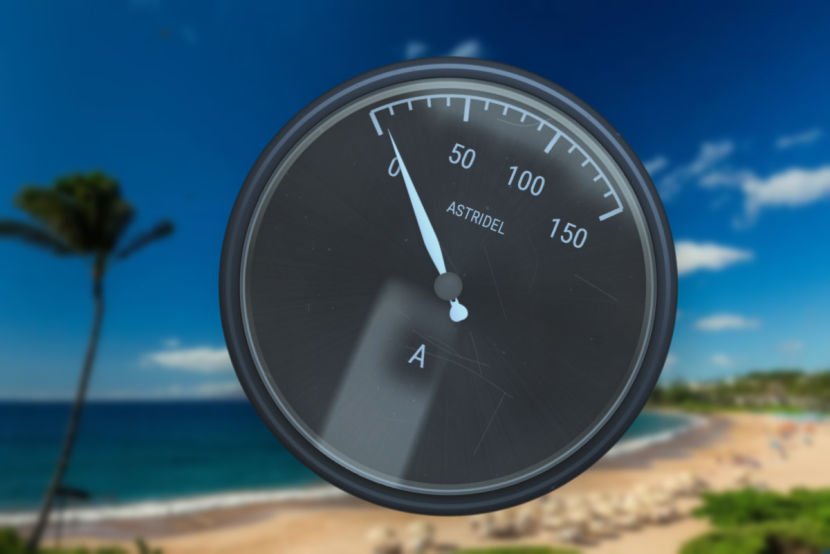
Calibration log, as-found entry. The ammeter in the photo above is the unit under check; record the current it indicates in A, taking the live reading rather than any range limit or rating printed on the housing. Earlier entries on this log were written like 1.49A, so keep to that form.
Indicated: 5A
